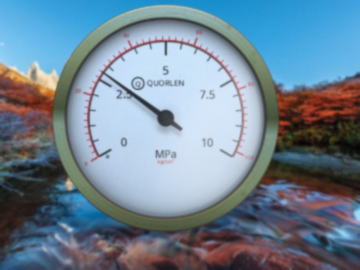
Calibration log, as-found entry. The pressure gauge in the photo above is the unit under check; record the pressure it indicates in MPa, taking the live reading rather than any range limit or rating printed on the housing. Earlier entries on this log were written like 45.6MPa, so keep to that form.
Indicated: 2.75MPa
